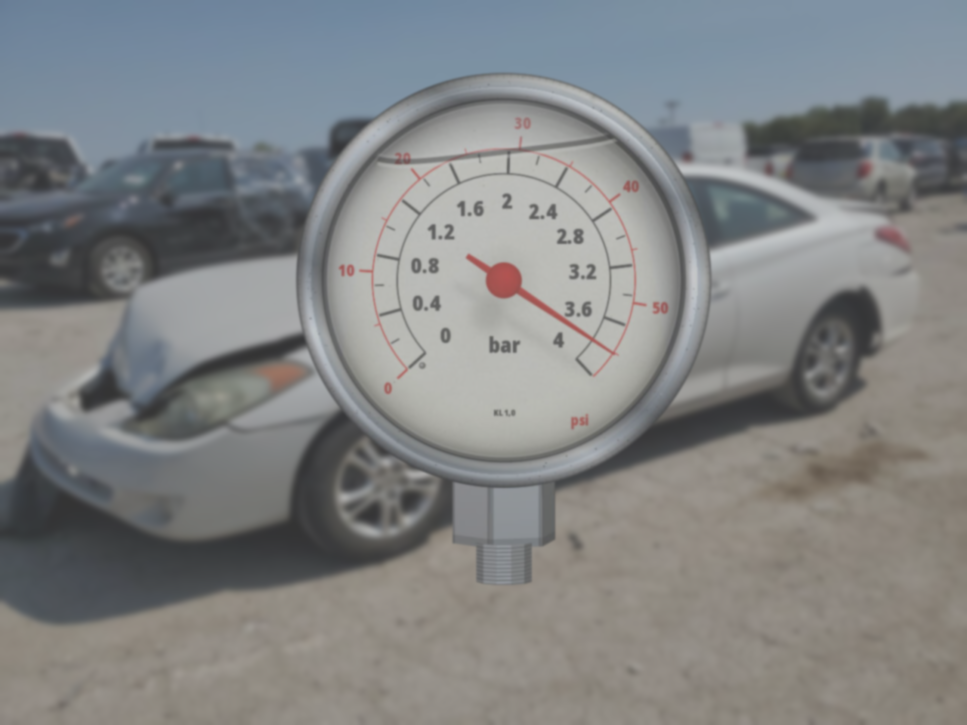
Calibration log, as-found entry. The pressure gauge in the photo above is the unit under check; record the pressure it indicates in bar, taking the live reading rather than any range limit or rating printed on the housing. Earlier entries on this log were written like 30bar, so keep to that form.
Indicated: 3.8bar
